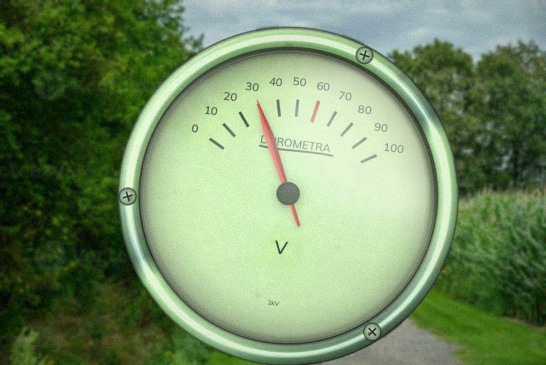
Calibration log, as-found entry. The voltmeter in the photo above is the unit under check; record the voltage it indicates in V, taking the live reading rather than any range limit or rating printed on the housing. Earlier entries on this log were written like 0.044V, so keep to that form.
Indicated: 30V
